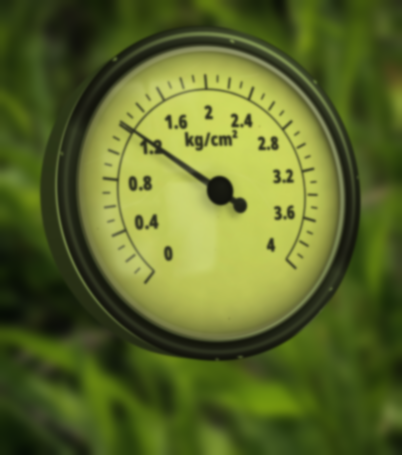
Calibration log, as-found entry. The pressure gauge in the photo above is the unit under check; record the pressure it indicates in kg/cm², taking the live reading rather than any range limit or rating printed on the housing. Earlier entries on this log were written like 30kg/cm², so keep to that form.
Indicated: 1.2kg/cm²
